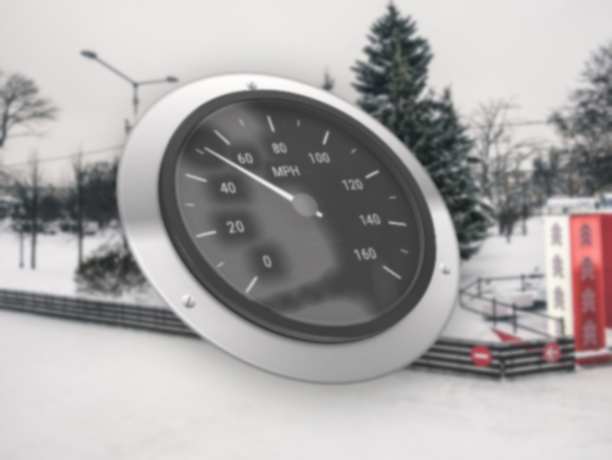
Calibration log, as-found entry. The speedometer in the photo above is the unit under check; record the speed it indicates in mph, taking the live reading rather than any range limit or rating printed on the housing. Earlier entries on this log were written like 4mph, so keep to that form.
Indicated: 50mph
